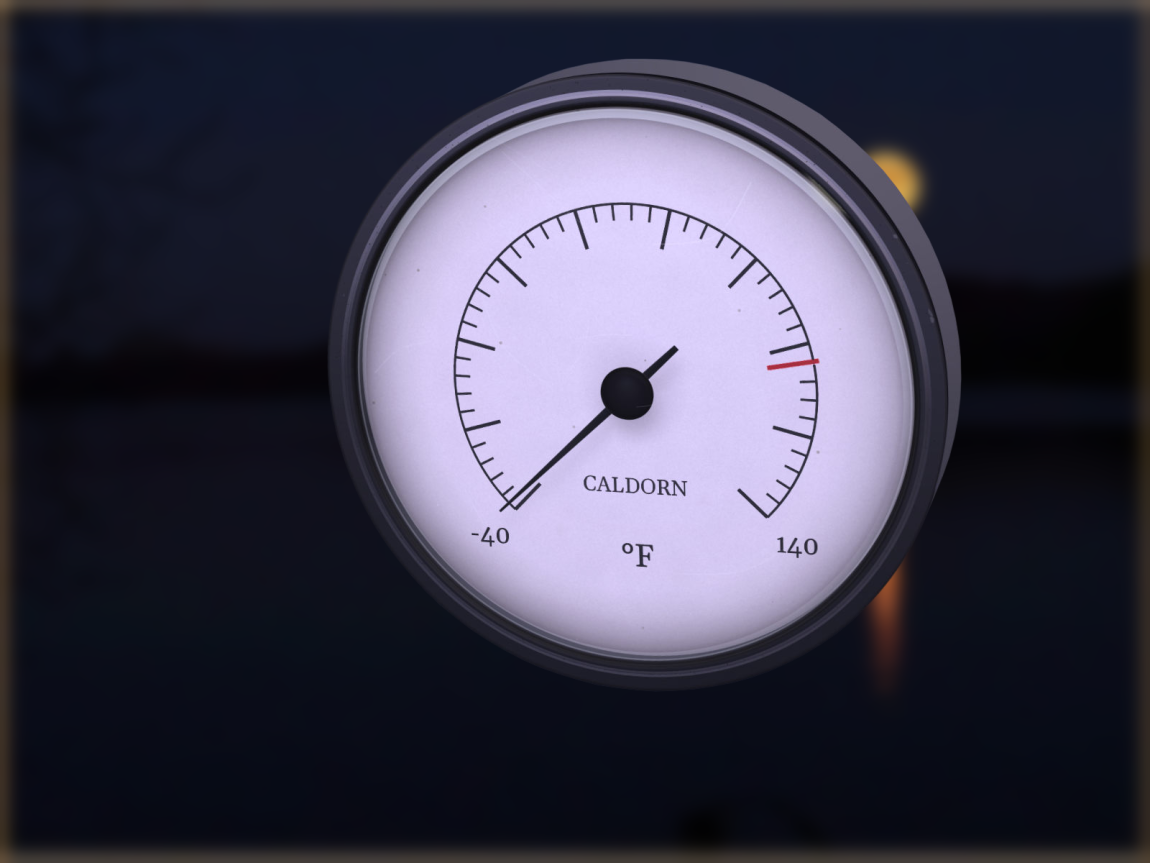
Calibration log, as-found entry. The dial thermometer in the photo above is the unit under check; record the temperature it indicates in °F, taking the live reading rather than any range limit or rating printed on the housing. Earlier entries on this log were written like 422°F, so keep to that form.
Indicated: -38°F
